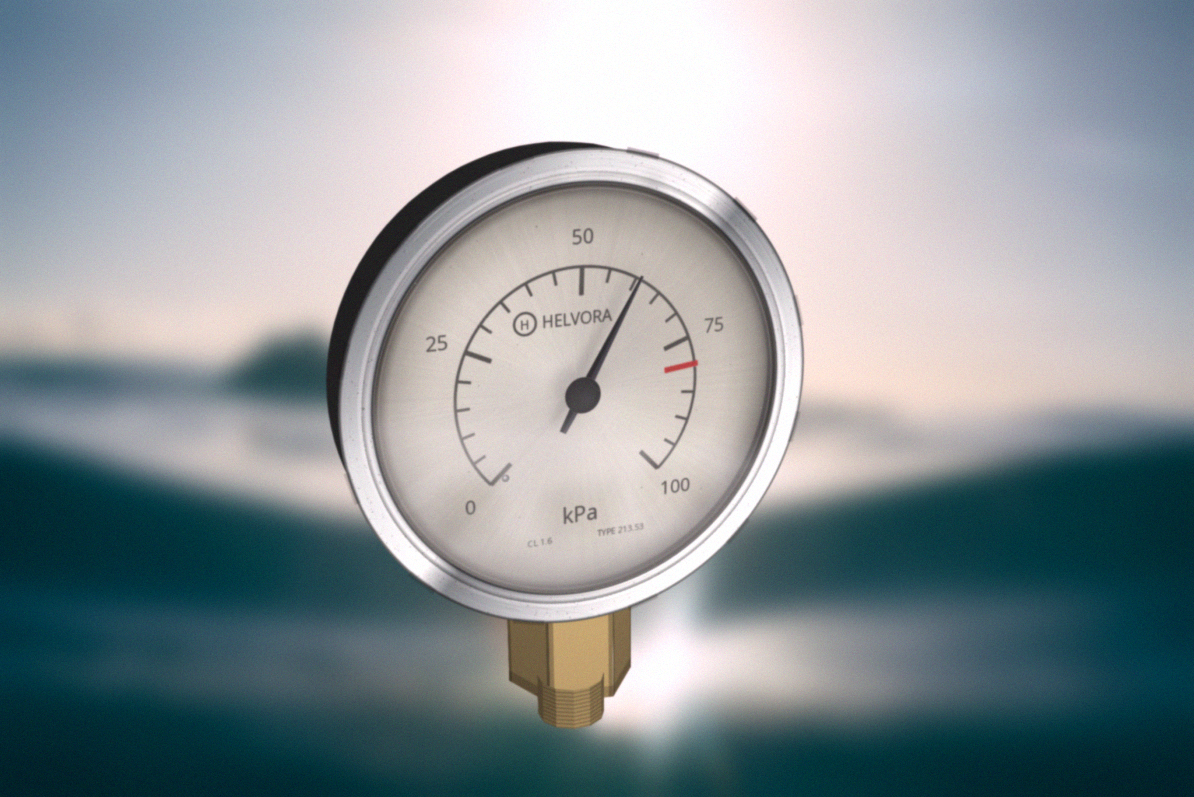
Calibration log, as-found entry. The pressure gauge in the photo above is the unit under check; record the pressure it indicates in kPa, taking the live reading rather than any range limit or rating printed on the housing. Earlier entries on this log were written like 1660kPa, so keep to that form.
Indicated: 60kPa
